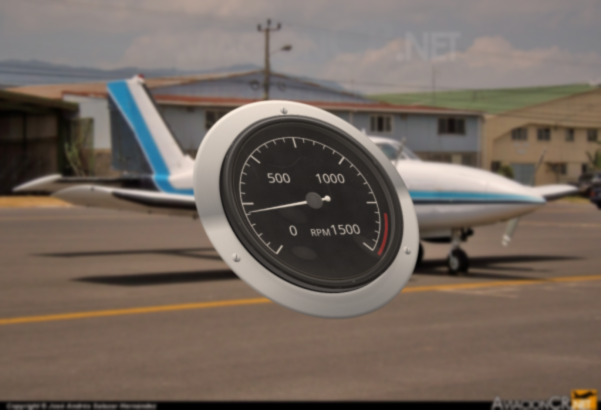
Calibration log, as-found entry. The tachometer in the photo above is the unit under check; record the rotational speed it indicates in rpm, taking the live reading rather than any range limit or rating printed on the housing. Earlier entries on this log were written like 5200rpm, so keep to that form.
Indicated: 200rpm
